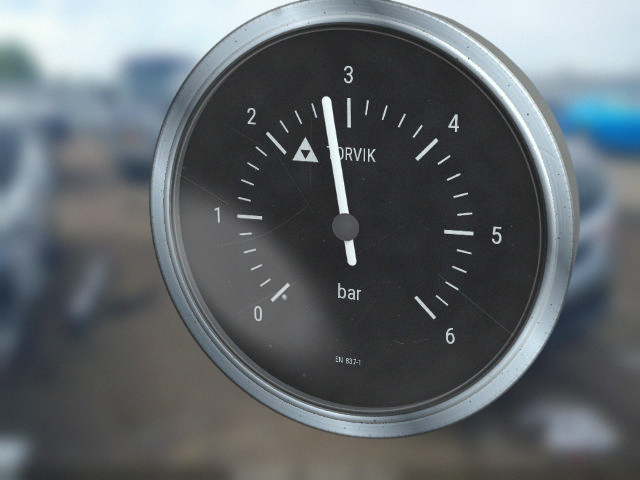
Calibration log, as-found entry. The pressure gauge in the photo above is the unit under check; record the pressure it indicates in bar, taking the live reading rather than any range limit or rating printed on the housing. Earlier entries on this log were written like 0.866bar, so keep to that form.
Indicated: 2.8bar
